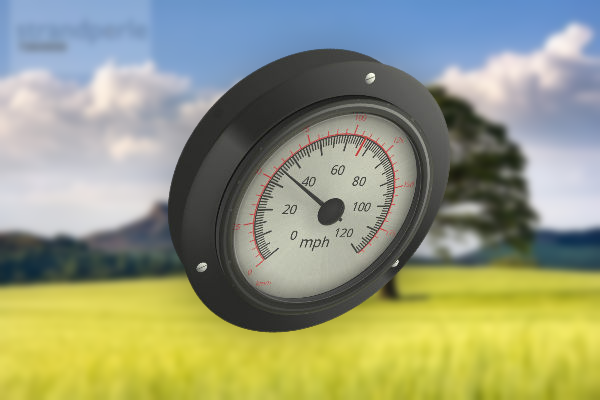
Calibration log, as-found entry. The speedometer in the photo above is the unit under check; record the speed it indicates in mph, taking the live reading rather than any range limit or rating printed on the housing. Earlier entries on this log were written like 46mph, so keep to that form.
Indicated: 35mph
